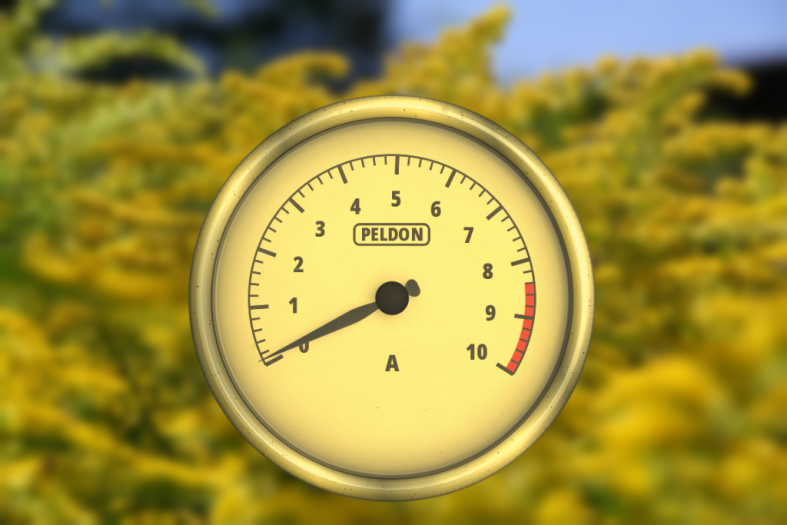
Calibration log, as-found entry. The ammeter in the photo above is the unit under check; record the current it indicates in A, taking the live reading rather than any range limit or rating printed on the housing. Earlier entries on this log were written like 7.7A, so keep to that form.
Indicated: 0.1A
